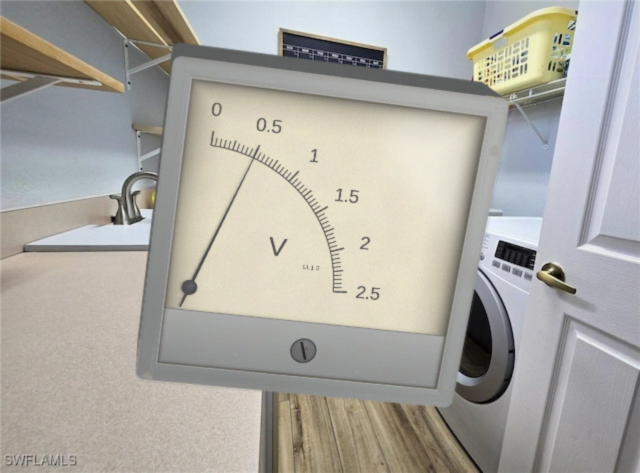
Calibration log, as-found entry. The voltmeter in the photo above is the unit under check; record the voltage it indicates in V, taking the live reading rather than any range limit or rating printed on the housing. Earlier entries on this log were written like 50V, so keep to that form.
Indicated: 0.5V
